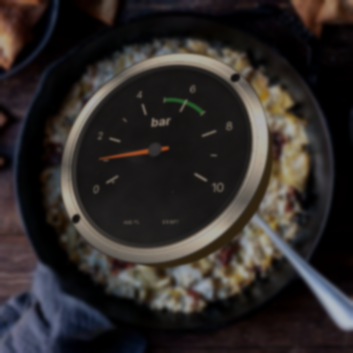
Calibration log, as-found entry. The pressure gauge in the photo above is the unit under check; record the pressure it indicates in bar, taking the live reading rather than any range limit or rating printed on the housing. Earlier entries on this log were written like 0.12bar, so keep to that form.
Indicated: 1bar
